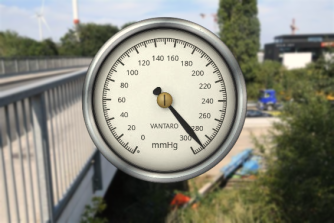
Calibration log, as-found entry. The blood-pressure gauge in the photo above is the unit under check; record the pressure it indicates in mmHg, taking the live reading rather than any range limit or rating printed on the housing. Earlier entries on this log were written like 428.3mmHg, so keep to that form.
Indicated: 290mmHg
